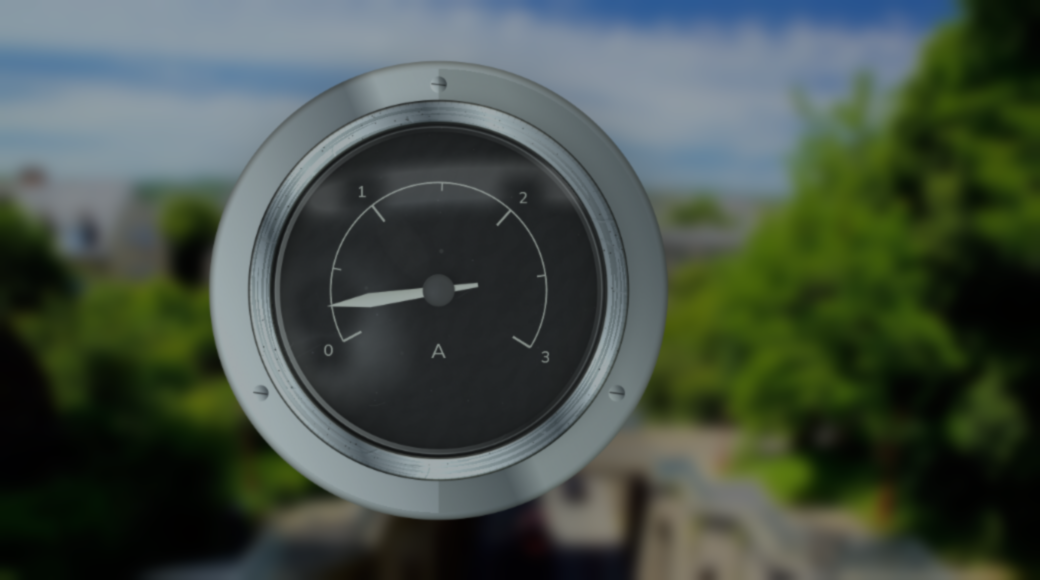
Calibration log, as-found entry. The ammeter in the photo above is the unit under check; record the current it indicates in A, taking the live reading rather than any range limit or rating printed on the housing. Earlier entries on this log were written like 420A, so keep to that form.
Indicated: 0.25A
